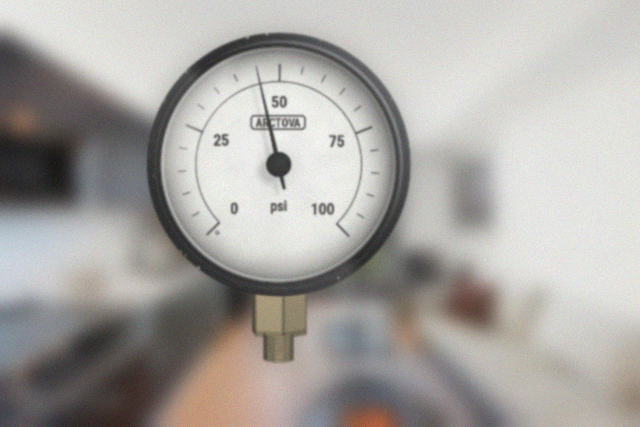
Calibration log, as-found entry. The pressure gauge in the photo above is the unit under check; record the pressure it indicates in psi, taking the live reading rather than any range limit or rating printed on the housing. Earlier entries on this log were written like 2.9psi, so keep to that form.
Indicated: 45psi
